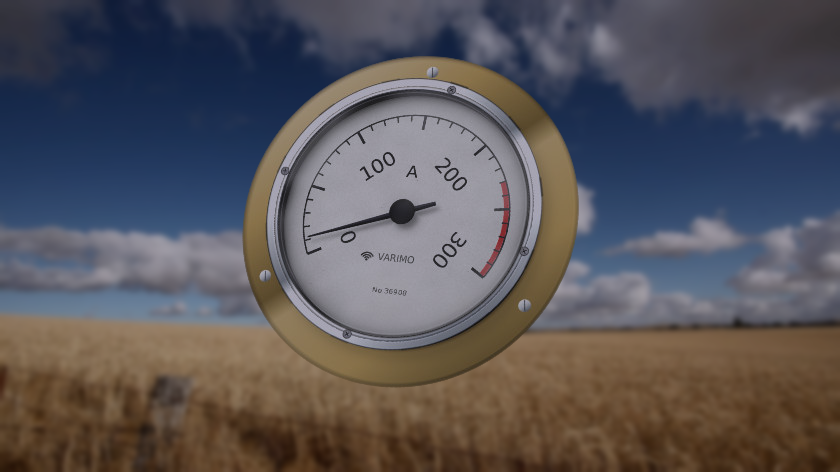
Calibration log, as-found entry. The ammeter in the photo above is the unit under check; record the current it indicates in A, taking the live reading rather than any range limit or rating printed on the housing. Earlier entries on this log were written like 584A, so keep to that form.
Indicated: 10A
